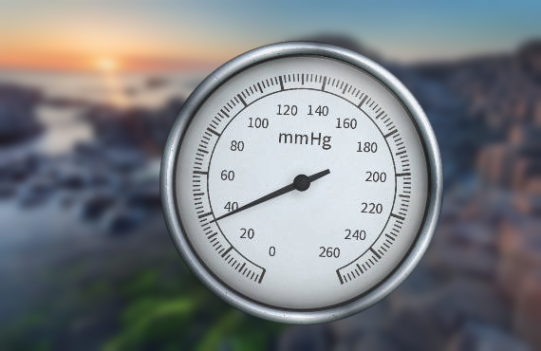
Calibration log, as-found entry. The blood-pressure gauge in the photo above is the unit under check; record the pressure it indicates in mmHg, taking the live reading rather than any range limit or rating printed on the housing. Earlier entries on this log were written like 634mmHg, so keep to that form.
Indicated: 36mmHg
